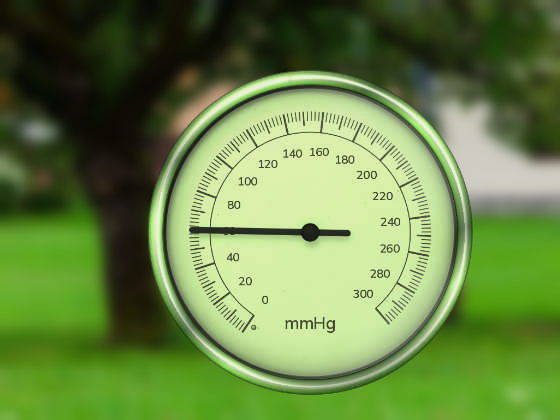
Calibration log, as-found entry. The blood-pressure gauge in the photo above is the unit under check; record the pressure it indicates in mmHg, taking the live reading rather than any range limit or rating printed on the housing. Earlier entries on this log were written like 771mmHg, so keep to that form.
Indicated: 60mmHg
